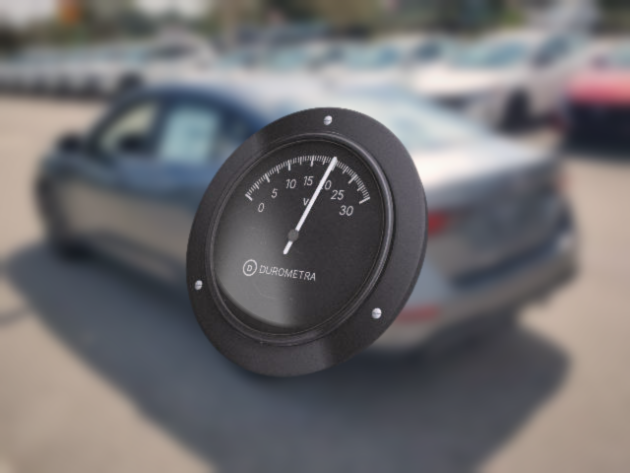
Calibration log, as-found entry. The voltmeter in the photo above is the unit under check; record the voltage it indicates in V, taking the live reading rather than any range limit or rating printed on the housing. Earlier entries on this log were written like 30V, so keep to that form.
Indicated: 20V
